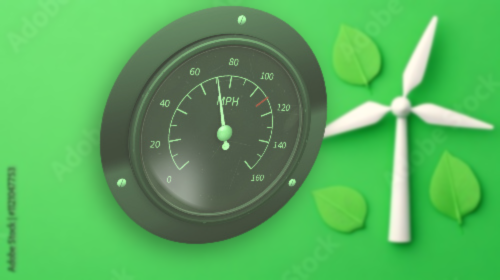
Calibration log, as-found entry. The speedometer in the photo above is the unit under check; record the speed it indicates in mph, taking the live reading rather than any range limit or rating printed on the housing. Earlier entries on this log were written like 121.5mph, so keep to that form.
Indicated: 70mph
